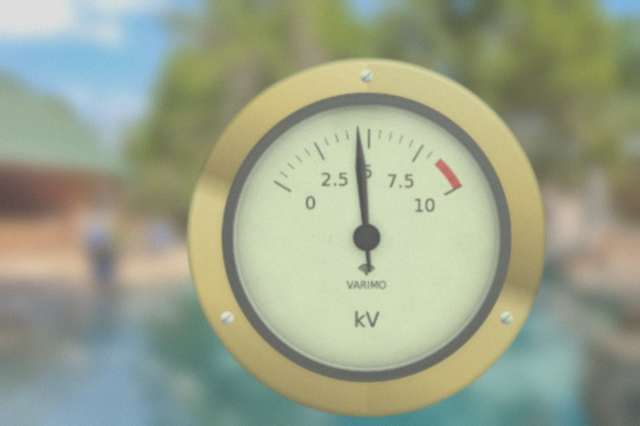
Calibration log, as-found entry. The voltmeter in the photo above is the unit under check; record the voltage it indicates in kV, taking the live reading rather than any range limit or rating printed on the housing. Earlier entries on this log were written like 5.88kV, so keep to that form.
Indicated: 4.5kV
